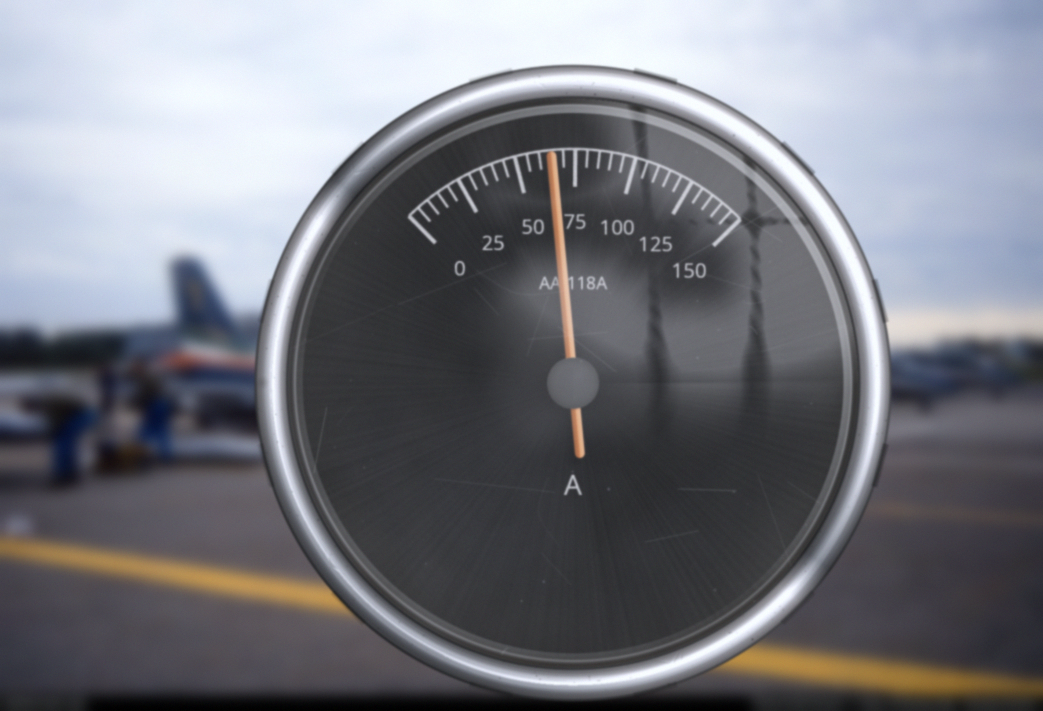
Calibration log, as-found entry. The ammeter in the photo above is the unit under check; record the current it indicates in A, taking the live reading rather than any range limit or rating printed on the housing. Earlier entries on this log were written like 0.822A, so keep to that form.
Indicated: 65A
